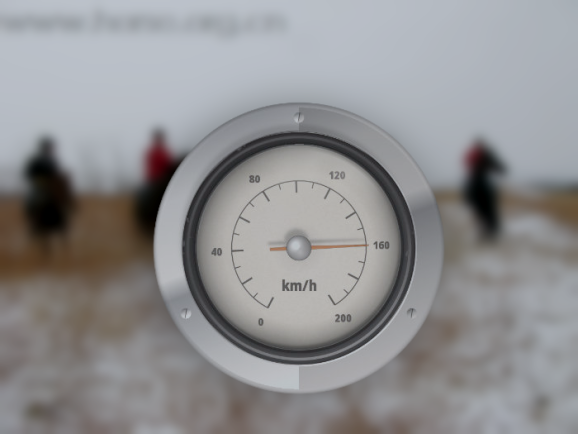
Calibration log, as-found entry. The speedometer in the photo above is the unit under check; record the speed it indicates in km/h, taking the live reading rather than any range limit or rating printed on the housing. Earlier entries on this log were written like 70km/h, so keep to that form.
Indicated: 160km/h
